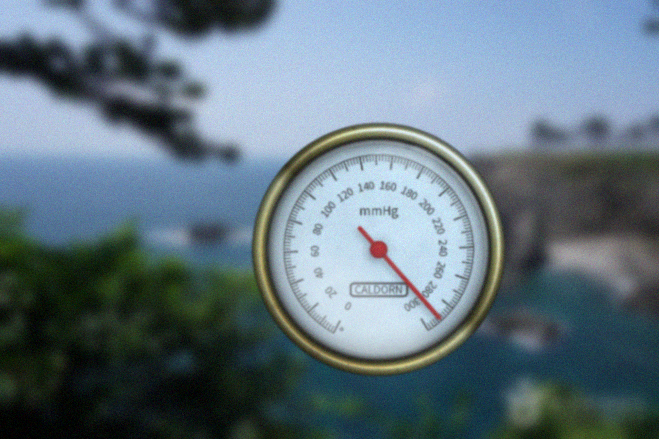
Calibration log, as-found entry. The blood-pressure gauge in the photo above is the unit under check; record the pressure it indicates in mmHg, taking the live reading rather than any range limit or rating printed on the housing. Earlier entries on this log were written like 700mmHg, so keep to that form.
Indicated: 290mmHg
